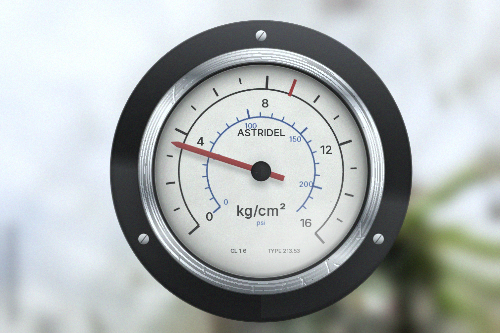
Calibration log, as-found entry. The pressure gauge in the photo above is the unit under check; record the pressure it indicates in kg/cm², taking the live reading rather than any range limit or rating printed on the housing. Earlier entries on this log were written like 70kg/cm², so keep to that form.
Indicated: 3.5kg/cm²
